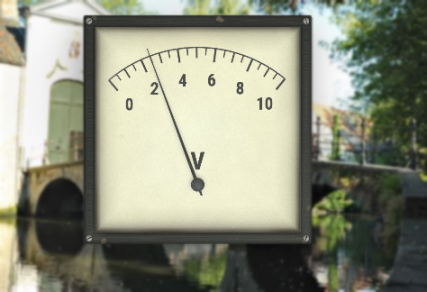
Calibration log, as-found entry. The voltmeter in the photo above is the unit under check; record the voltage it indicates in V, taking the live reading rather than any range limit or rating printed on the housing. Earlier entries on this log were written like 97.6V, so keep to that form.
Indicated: 2.5V
